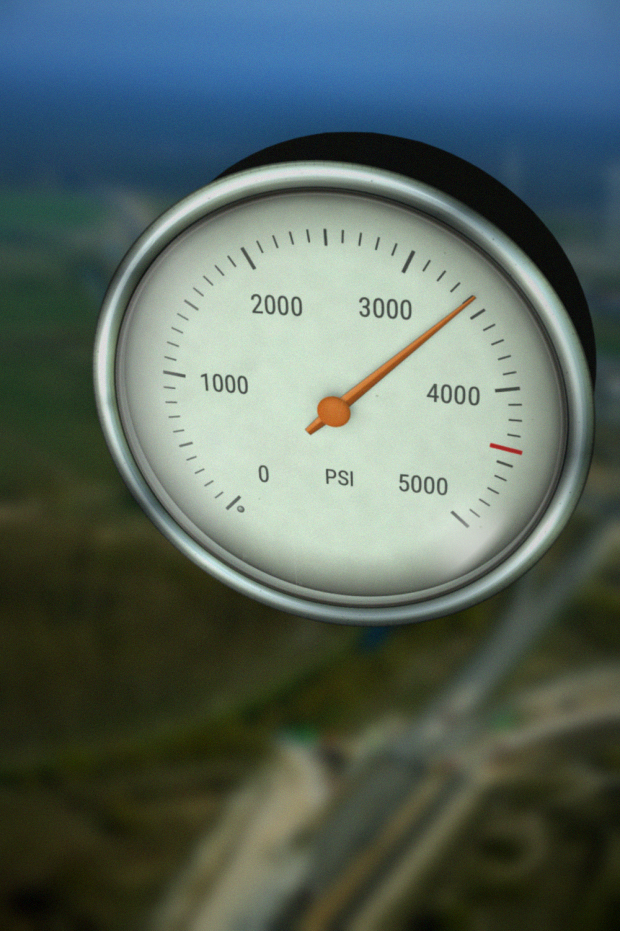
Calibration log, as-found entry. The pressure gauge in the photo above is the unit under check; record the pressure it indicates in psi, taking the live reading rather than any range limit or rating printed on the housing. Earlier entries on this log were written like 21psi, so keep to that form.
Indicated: 3400psi
